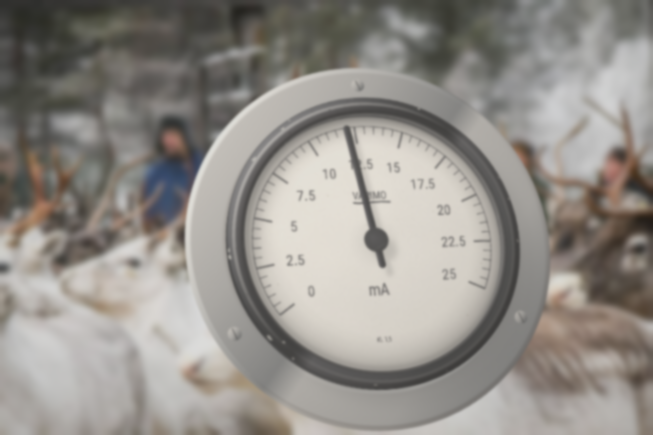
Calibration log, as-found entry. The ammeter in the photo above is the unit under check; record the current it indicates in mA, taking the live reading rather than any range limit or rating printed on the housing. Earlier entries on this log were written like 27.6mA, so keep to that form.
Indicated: 12mA
